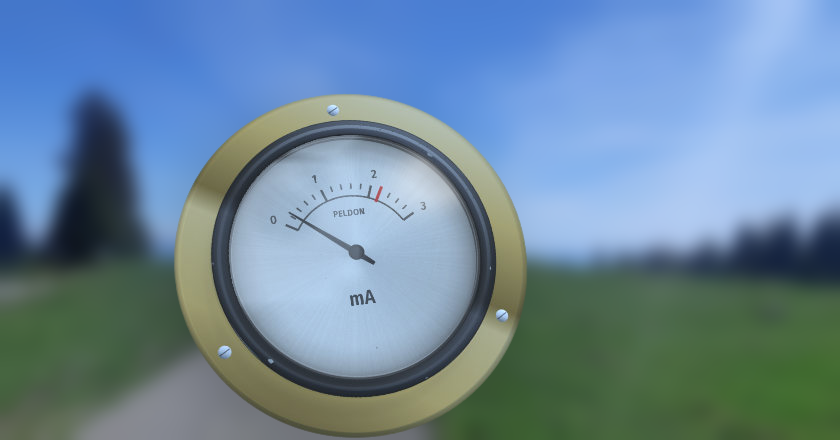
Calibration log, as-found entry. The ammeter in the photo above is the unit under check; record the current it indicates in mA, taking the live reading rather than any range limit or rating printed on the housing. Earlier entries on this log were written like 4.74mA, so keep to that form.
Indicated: 0.2mA
